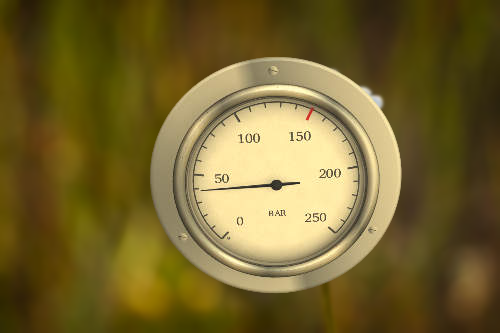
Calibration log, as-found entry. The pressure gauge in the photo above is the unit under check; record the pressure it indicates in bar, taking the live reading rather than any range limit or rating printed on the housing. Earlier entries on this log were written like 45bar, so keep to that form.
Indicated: 40bar
